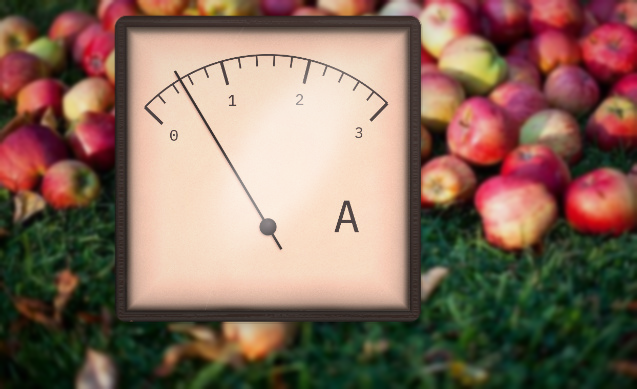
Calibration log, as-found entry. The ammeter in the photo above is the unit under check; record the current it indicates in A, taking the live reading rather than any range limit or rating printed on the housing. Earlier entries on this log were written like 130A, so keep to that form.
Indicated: 0.5A
